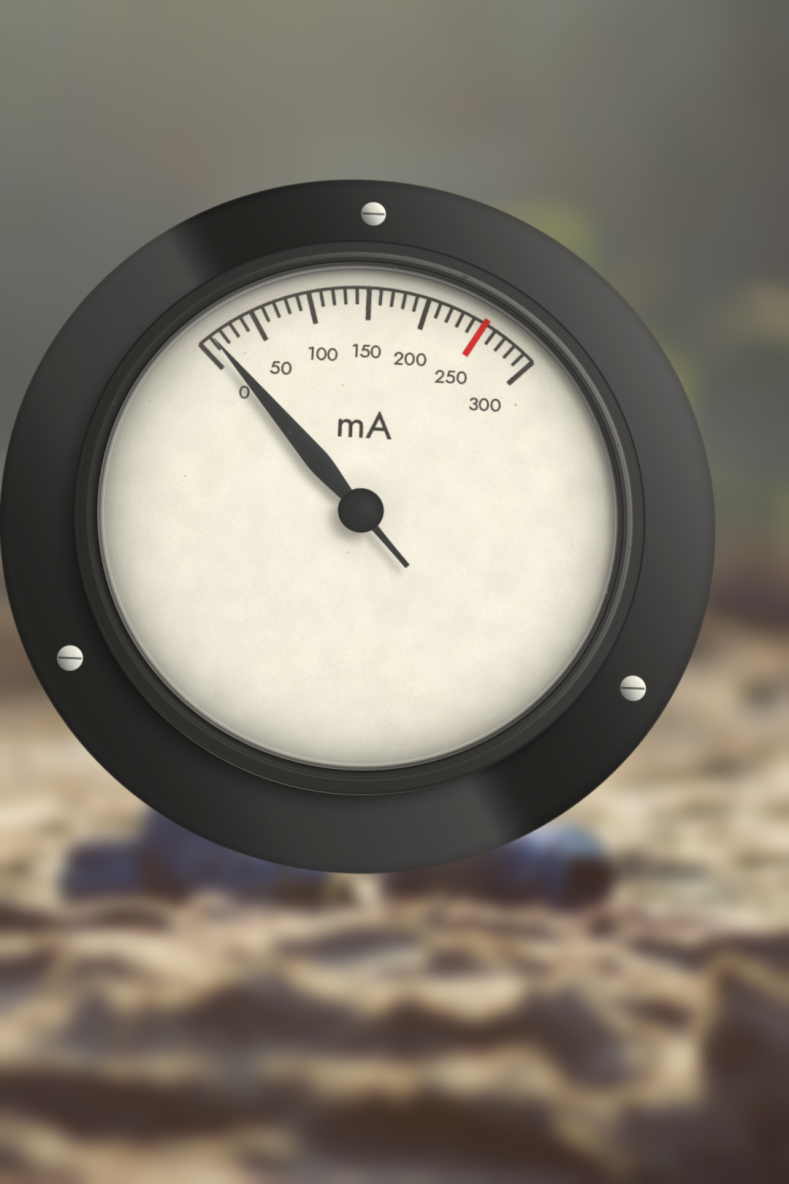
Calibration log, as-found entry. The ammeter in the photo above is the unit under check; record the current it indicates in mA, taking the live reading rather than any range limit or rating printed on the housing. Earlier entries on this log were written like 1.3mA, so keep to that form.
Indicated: 10mA
